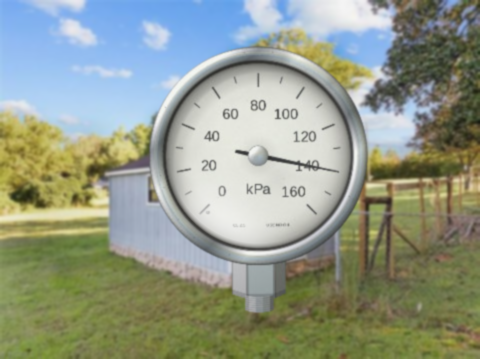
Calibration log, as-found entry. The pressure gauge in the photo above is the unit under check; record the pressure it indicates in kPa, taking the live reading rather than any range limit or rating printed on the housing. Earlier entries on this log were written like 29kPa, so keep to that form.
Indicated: 140kPa
